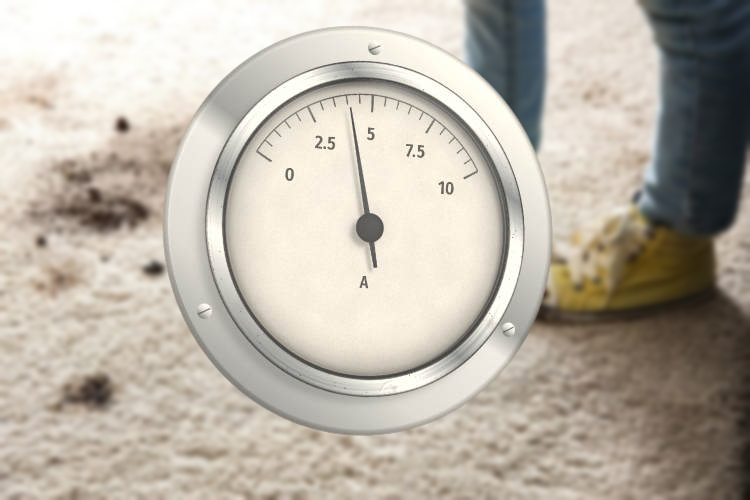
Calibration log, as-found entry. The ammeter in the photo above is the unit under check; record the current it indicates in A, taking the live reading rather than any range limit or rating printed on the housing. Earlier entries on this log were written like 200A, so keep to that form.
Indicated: 4A
